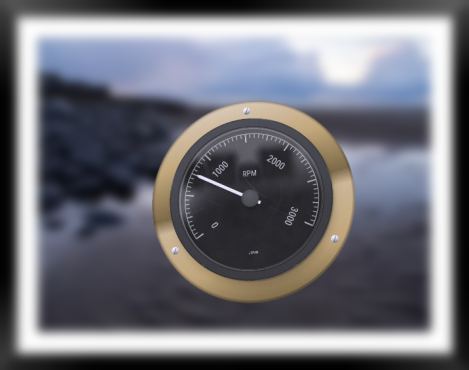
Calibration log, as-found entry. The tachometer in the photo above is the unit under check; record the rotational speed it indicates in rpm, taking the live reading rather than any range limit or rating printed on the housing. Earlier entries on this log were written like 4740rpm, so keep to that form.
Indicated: 750rpm
